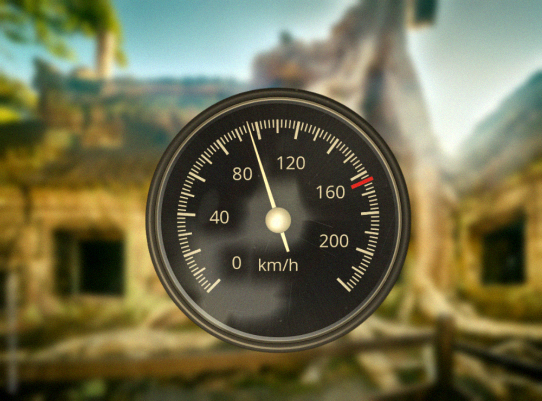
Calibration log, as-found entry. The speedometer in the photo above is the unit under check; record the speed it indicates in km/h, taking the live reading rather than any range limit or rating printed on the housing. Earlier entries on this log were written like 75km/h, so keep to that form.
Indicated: 96km/h
